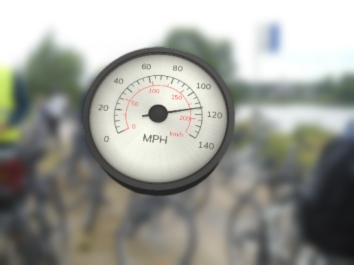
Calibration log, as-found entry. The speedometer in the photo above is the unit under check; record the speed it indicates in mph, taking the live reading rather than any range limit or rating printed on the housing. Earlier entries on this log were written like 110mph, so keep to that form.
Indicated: 115mph
